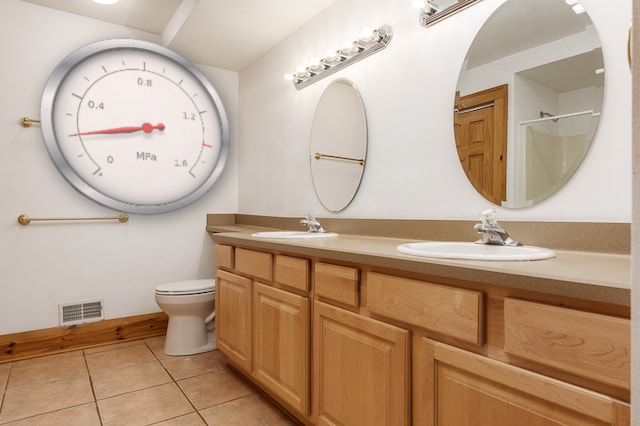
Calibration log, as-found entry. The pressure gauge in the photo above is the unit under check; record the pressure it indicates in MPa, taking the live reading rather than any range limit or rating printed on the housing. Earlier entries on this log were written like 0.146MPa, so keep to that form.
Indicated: 0.2MPa
